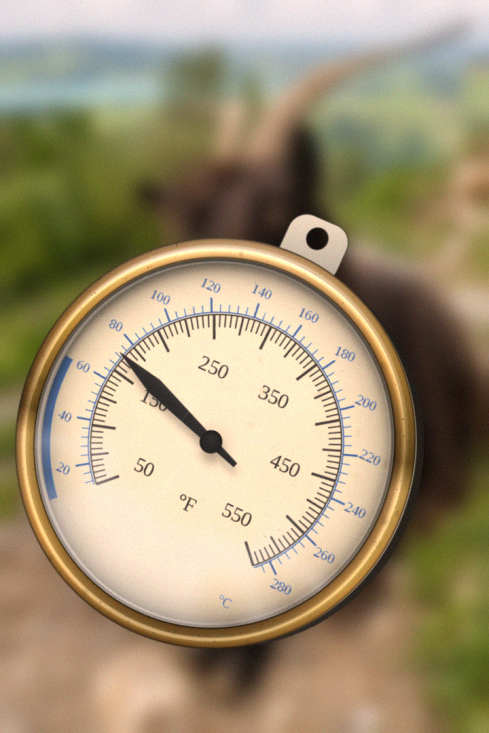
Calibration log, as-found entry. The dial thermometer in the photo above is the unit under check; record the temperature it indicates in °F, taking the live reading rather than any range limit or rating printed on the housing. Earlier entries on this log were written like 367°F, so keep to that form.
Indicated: 165°F
